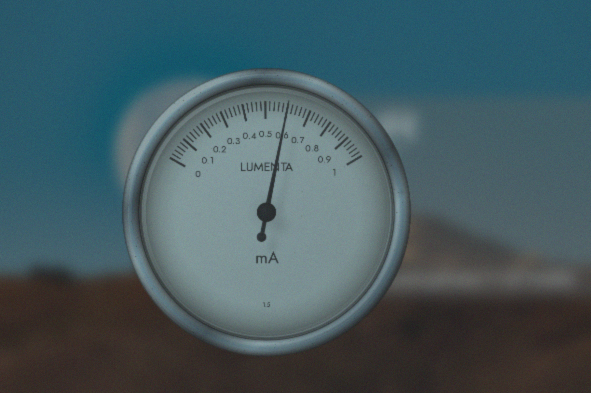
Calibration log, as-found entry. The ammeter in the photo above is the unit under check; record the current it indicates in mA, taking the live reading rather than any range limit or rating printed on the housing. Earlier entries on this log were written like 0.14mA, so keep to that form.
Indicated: 0.6mA
